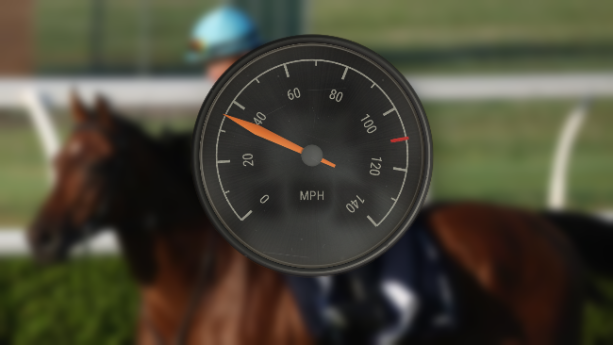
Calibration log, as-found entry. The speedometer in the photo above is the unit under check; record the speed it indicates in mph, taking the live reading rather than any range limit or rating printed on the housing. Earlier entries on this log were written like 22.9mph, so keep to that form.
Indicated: 35mph
